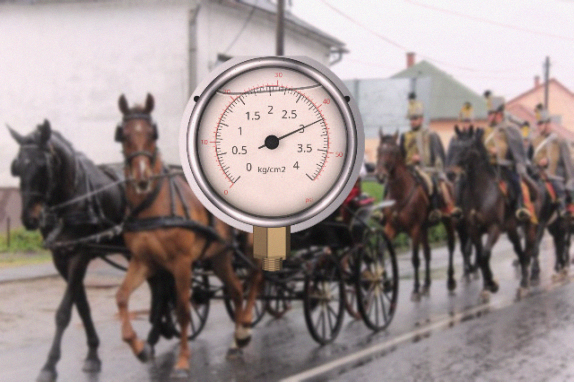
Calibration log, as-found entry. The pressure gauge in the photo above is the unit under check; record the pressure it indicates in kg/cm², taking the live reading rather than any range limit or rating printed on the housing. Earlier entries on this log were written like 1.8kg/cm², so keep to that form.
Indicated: 3kg/cm²
